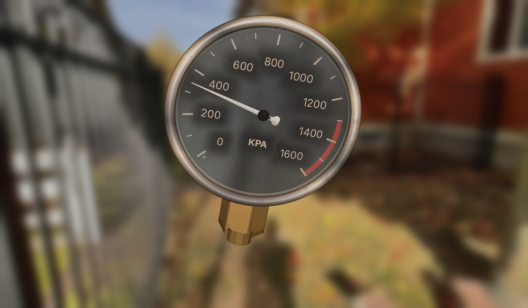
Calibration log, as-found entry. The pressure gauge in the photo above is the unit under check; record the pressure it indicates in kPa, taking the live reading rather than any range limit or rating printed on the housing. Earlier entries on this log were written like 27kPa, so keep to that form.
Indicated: 350kPa
